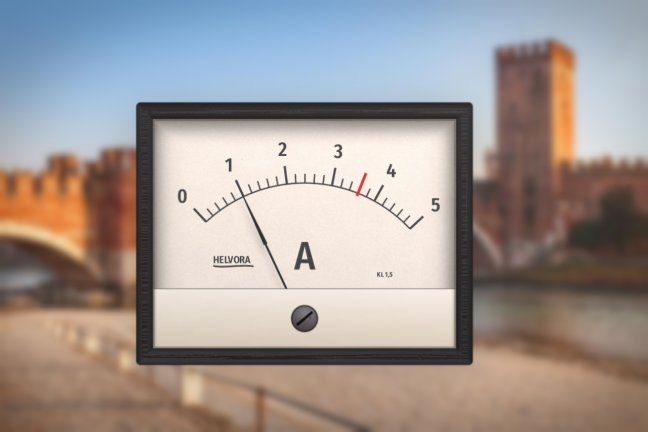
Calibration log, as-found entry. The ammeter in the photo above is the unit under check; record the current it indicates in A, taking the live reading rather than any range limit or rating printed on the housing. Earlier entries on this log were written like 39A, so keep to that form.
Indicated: 1A
